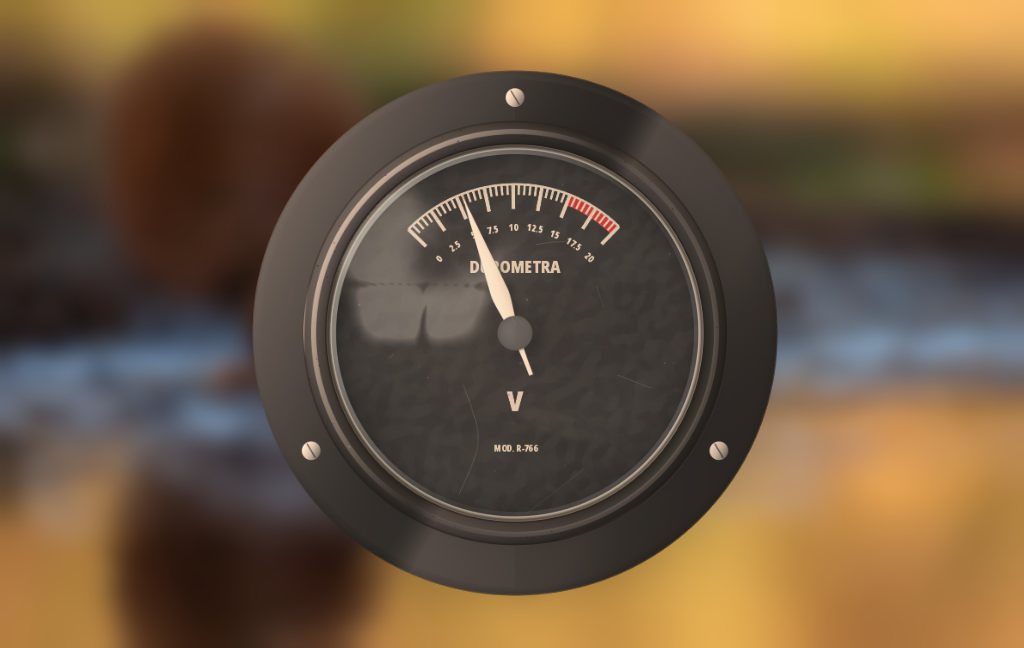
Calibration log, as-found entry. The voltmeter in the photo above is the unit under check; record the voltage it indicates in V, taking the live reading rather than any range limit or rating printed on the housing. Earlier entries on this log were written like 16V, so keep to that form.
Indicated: 5.5V
